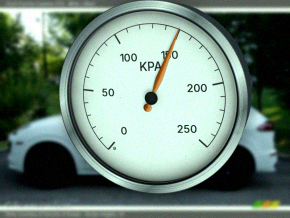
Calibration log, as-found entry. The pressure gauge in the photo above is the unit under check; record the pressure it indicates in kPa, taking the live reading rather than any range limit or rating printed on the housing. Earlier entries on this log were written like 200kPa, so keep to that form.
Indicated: 150kPa
